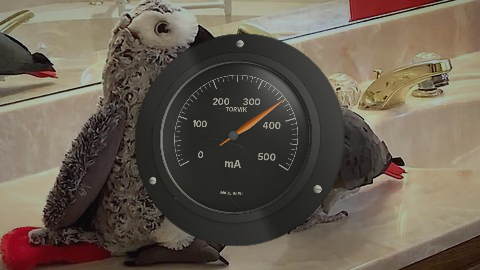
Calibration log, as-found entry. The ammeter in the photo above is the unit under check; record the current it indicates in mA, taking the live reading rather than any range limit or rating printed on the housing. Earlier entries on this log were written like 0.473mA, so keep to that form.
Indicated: 360mA
